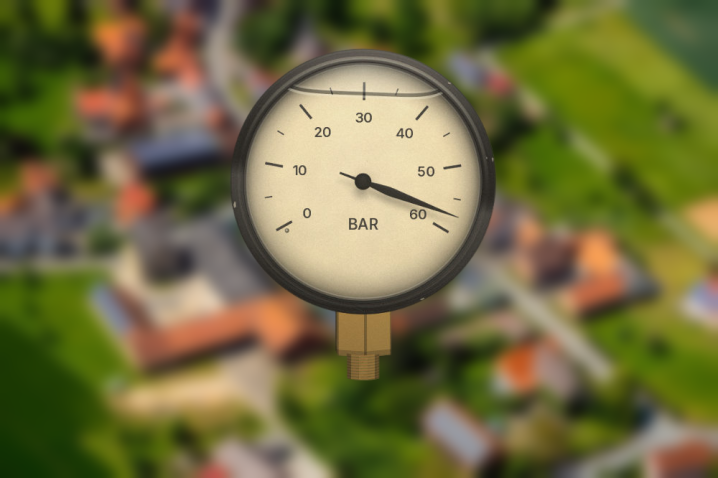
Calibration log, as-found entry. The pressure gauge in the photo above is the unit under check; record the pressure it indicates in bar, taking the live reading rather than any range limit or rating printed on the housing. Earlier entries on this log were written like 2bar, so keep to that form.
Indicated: 57.5bar
